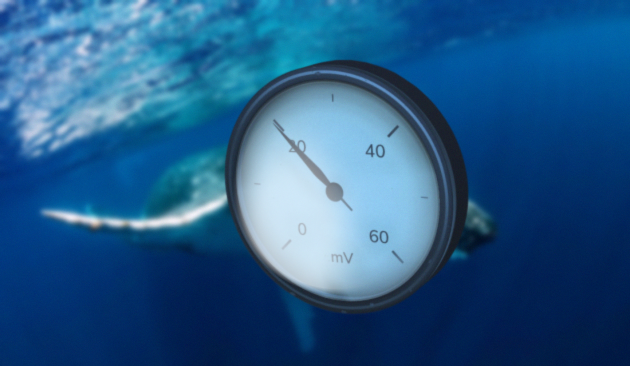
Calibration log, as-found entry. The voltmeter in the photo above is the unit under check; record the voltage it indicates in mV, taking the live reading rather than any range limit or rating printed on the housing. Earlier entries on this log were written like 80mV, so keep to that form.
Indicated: 20mV
